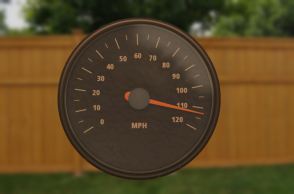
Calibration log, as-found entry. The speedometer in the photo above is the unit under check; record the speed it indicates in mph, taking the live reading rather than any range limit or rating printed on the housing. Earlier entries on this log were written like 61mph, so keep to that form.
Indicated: 112.5mph
